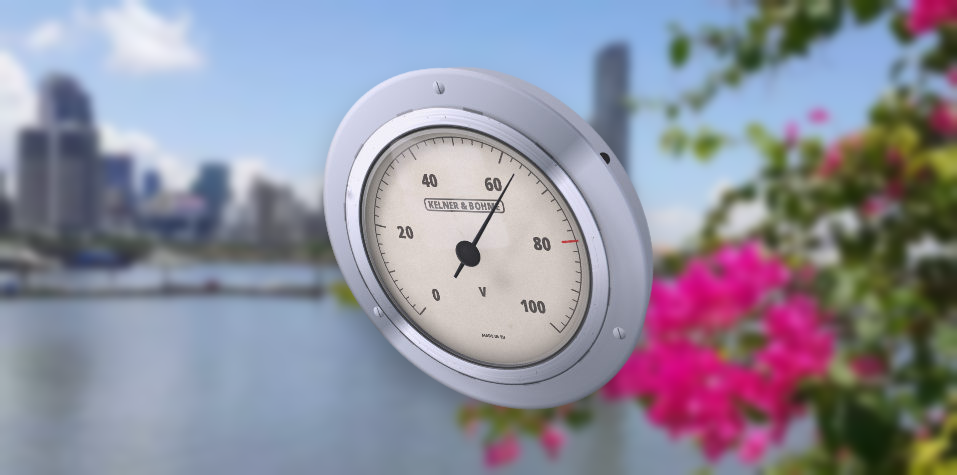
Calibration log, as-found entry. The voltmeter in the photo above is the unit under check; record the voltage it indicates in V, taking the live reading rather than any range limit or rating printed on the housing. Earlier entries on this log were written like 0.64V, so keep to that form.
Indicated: 64V
